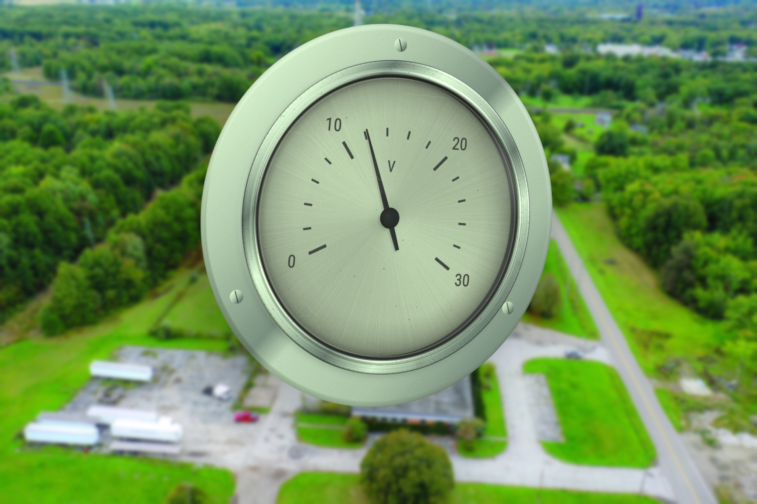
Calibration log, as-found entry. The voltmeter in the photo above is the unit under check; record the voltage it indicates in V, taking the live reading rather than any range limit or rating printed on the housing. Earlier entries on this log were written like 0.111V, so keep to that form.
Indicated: 12V
